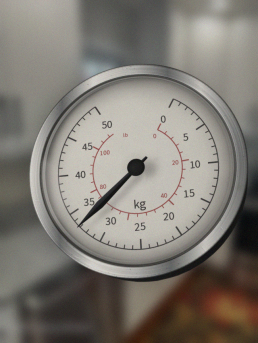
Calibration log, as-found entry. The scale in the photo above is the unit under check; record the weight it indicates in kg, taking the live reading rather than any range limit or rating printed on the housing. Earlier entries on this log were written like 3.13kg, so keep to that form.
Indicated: 33kg
